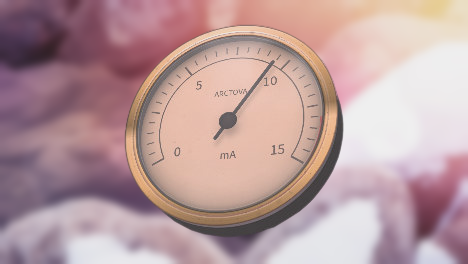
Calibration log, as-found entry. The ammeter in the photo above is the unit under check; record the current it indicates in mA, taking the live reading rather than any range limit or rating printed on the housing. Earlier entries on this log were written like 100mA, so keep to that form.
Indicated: 9.5mA
